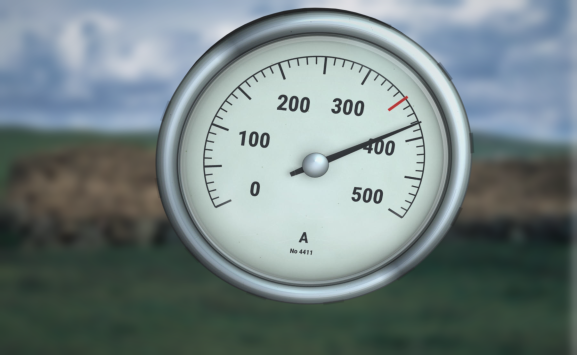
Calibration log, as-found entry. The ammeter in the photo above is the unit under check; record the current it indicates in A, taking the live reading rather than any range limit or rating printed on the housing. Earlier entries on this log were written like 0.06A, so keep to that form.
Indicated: 380A
